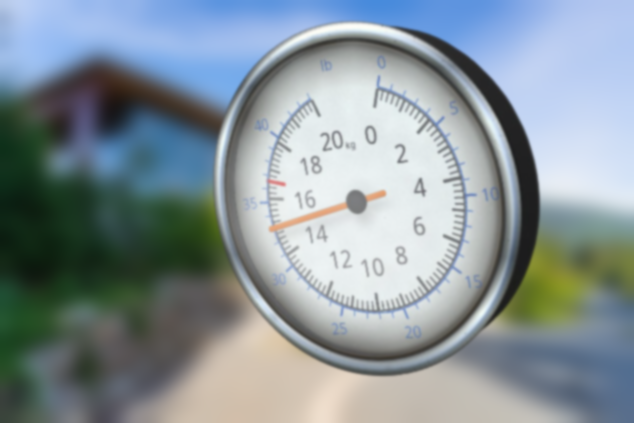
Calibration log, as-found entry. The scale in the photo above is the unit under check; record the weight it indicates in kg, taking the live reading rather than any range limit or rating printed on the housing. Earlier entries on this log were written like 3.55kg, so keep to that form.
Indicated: 15kg
